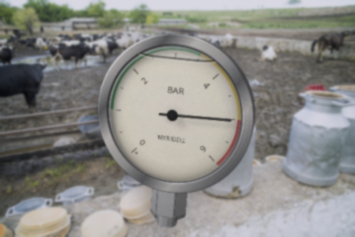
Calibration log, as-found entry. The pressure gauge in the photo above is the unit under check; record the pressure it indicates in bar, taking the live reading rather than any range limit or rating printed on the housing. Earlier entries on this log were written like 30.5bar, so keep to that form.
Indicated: 5bar
